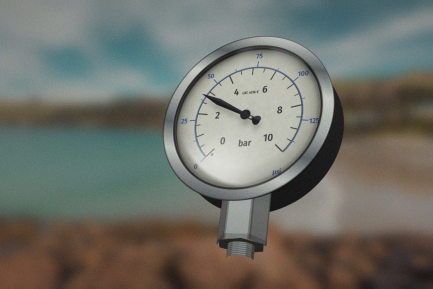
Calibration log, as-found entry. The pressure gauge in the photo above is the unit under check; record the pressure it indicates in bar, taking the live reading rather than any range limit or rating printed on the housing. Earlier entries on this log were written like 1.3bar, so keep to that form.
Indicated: 2.75bar
